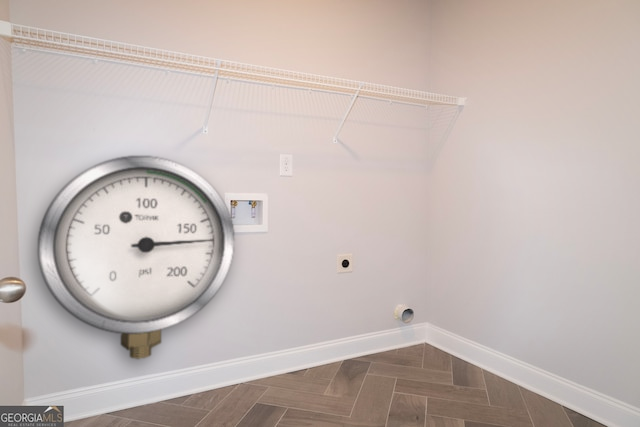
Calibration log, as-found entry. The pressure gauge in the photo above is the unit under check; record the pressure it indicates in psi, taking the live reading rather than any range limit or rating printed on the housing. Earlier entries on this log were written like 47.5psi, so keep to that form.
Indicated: 165psi
